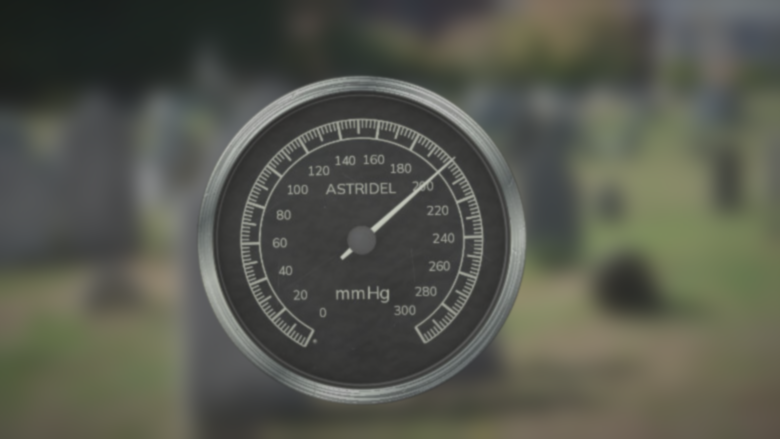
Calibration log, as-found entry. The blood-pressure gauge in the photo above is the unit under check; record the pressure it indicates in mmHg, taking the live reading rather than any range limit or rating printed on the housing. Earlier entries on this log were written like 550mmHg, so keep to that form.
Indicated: 200mmHg
